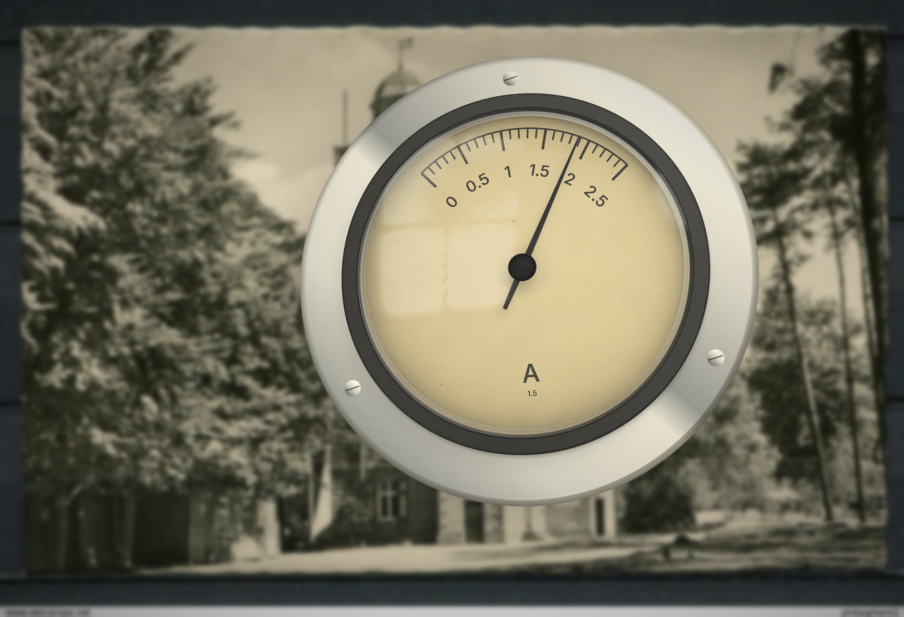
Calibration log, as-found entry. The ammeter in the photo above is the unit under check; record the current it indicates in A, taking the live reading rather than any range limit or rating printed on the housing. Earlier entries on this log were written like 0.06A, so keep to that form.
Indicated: 1.9A
